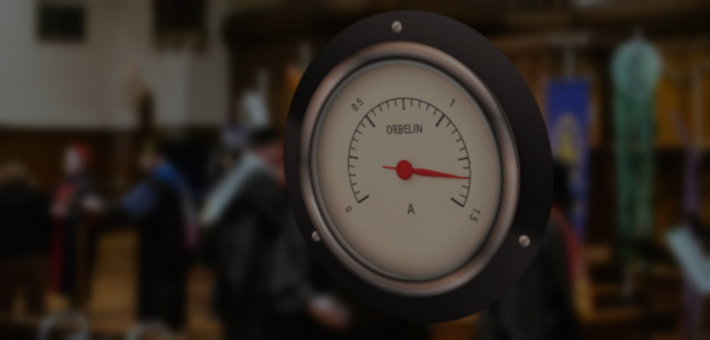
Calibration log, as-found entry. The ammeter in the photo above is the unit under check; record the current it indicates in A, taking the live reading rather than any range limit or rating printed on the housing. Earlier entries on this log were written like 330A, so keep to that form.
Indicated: 1.35A
